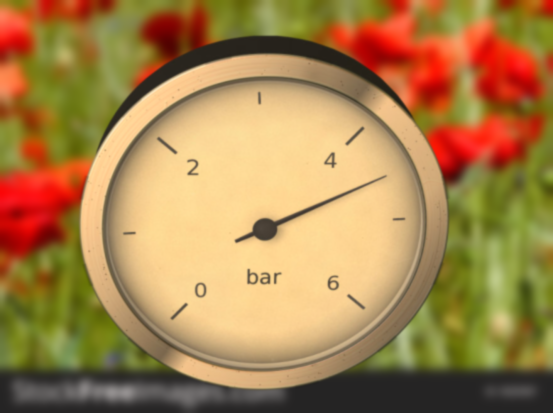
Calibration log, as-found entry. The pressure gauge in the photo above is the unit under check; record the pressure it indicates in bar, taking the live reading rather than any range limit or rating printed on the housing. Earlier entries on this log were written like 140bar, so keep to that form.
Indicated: 4.5bar
